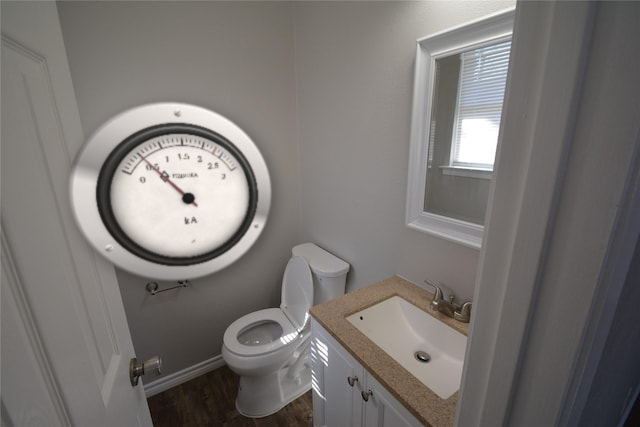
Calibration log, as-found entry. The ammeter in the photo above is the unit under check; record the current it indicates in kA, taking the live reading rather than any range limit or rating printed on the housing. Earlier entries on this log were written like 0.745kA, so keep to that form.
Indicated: 0.5kA
